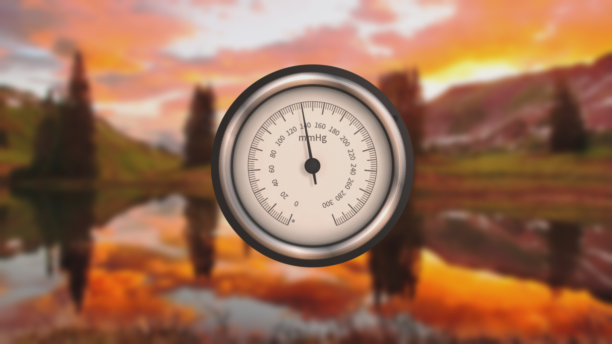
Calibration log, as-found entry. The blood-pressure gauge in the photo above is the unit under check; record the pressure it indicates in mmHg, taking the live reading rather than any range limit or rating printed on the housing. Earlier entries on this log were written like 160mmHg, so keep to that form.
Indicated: 140mmHg
